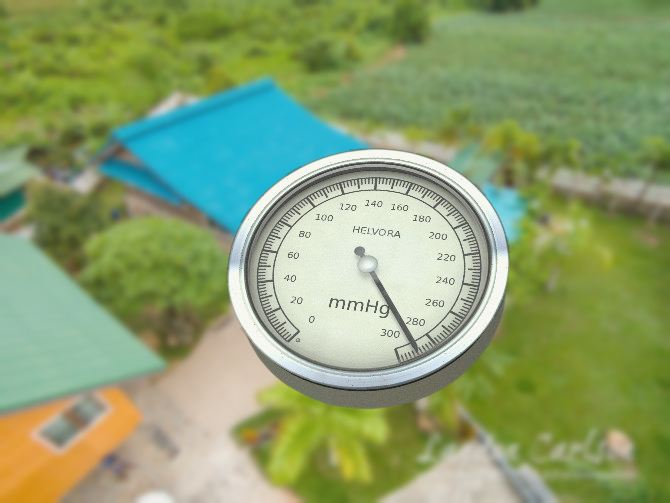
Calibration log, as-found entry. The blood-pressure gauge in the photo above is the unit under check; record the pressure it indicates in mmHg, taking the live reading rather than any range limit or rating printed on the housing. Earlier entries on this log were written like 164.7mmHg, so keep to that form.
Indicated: 290mmHg
